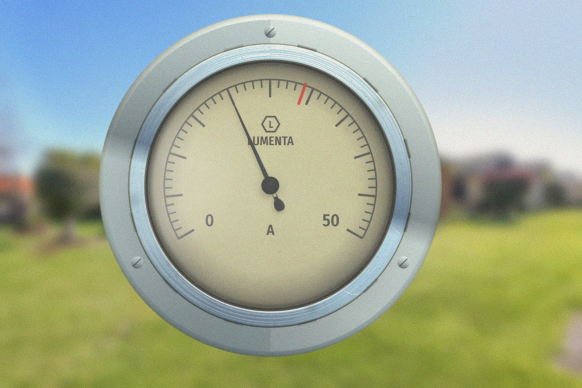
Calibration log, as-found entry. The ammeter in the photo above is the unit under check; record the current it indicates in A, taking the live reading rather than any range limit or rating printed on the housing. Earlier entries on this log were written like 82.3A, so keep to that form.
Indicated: 20A
